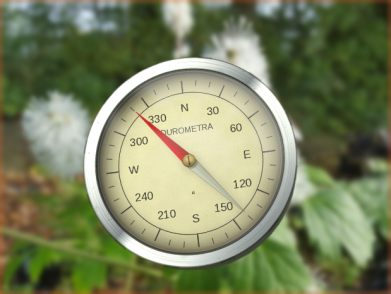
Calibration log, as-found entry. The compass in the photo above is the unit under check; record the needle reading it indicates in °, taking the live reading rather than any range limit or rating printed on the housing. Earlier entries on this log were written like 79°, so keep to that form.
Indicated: 320°
